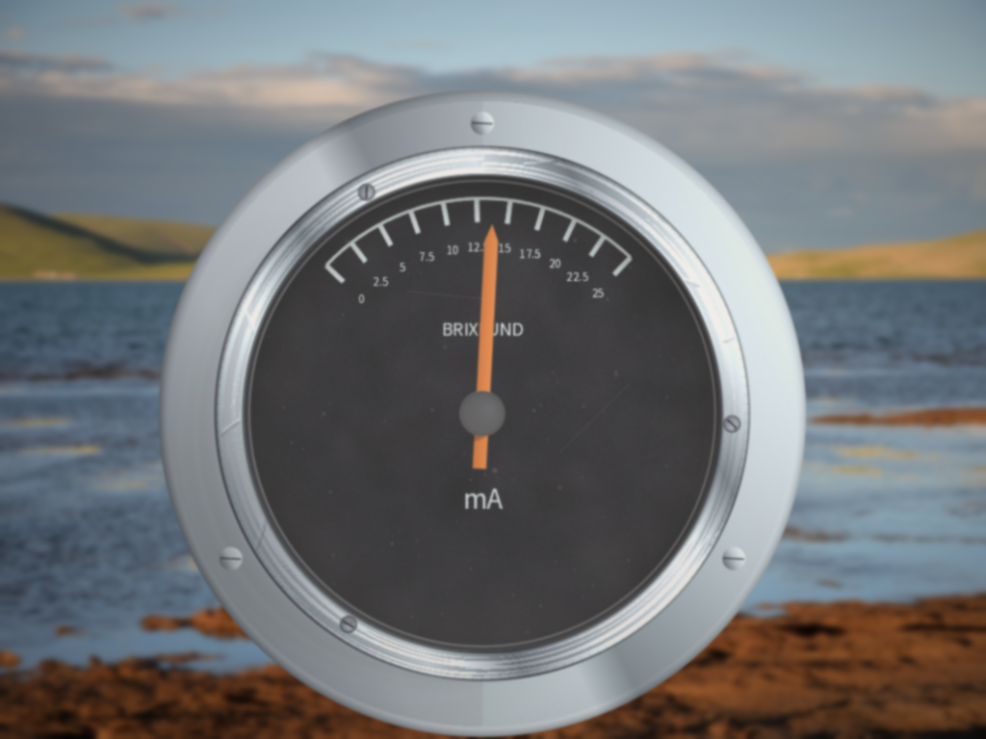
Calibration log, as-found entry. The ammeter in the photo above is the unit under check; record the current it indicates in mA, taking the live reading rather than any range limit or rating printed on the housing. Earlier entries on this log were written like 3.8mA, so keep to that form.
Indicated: 13.75mA
